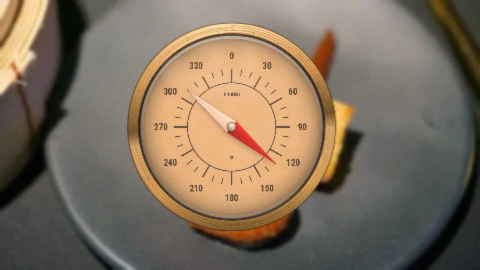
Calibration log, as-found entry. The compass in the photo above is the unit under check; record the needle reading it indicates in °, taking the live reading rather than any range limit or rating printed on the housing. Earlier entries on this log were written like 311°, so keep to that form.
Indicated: 130°
